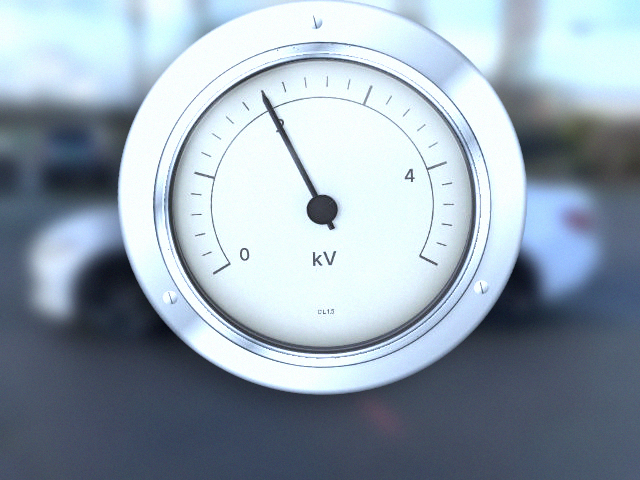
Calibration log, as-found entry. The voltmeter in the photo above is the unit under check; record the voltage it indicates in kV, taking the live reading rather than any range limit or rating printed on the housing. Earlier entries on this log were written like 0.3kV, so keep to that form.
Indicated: 2kV
